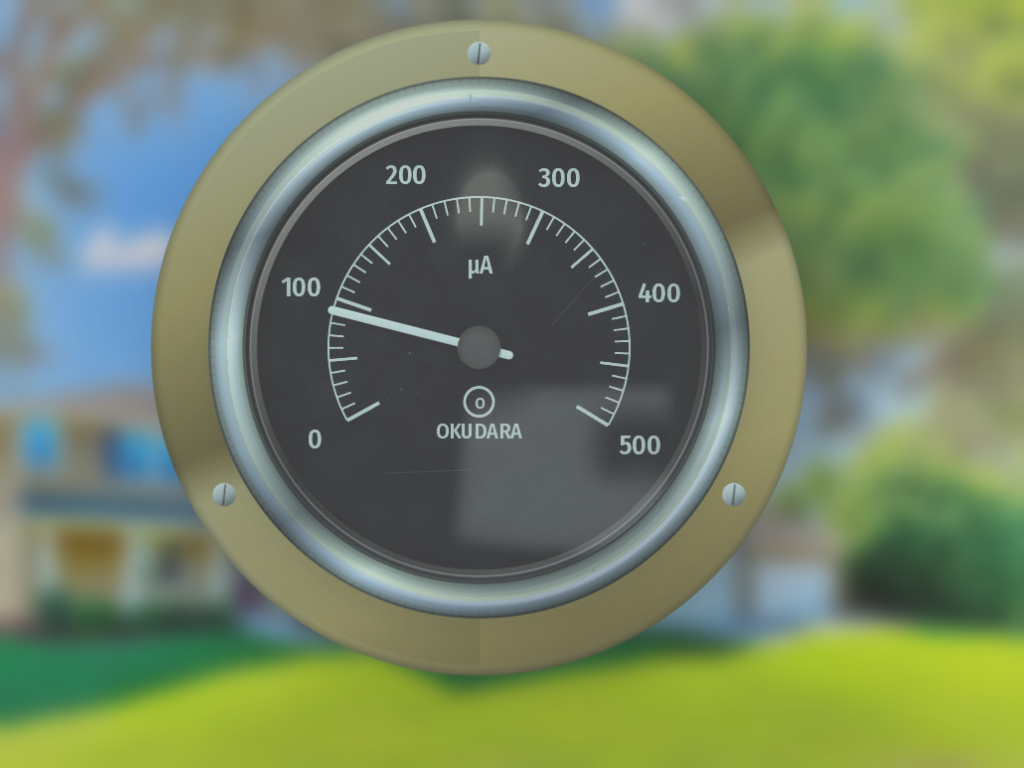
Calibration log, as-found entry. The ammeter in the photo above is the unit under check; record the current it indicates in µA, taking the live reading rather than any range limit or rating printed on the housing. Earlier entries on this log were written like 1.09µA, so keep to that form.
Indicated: 90µA
